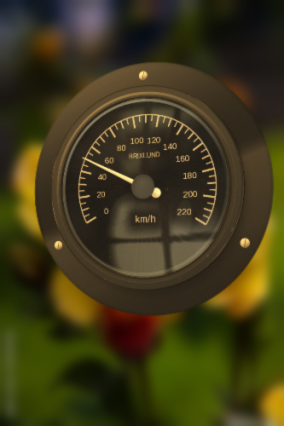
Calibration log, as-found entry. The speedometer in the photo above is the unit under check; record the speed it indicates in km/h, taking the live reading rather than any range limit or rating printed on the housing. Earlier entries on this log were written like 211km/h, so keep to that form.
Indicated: 50km/h
